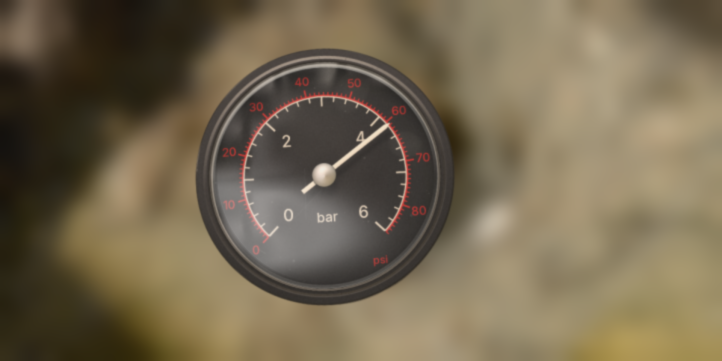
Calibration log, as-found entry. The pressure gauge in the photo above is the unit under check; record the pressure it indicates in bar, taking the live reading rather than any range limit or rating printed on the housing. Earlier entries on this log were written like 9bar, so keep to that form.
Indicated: 4.2bar
